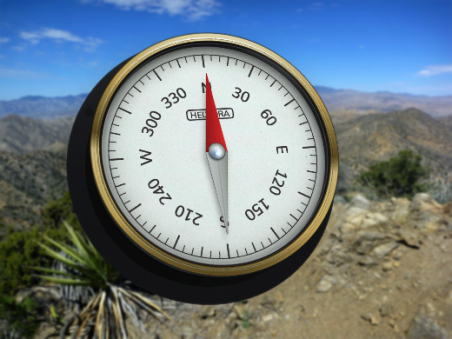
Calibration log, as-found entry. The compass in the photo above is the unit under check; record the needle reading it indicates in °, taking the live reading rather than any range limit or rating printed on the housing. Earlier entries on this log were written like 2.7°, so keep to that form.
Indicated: 0°
